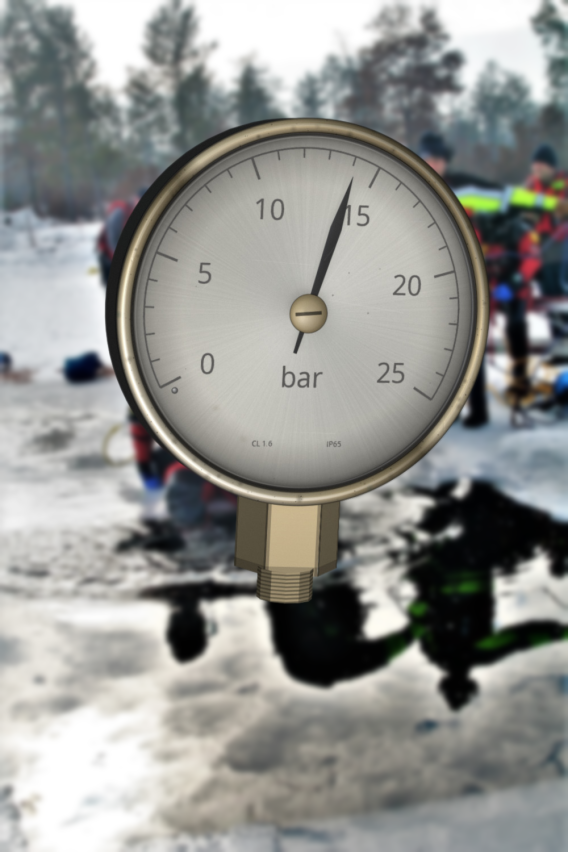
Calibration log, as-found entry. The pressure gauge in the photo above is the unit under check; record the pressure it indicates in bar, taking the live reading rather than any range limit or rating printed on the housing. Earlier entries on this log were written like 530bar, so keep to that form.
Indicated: 14bar
